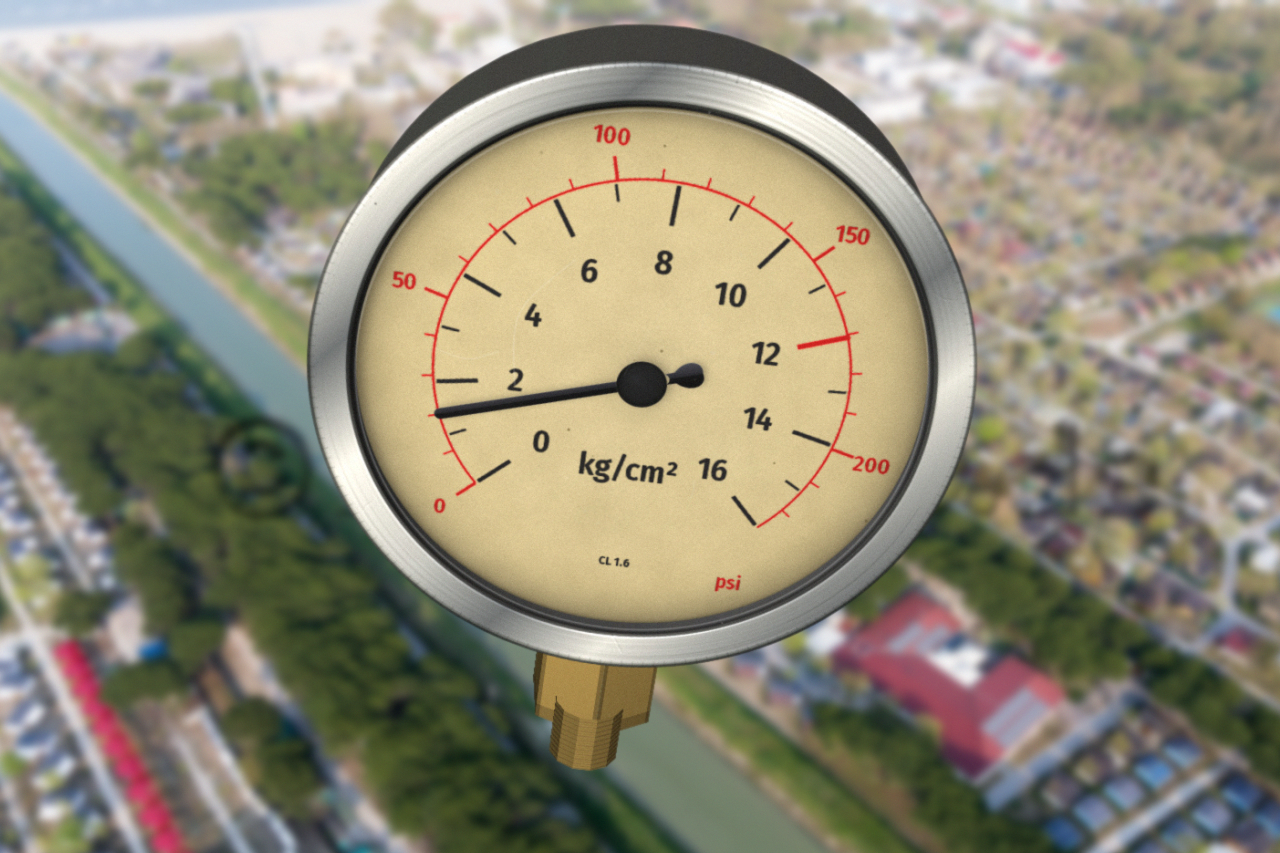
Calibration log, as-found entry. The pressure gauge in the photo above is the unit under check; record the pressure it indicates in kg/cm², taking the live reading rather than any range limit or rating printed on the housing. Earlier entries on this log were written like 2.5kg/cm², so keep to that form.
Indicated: 1.5kg/cm²
